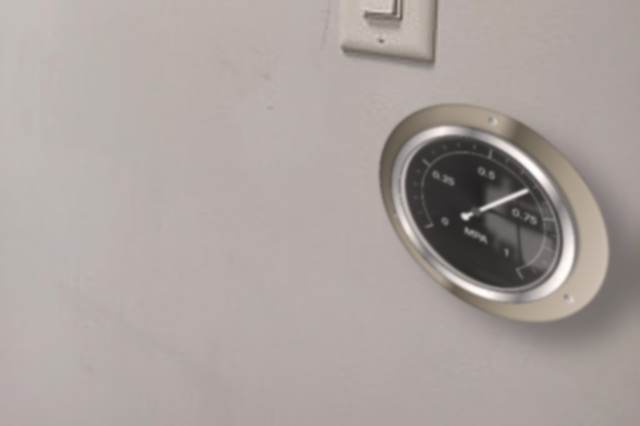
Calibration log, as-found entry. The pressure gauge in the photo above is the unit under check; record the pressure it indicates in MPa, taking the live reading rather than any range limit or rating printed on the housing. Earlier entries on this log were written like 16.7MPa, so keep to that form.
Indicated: 0.65MPa
